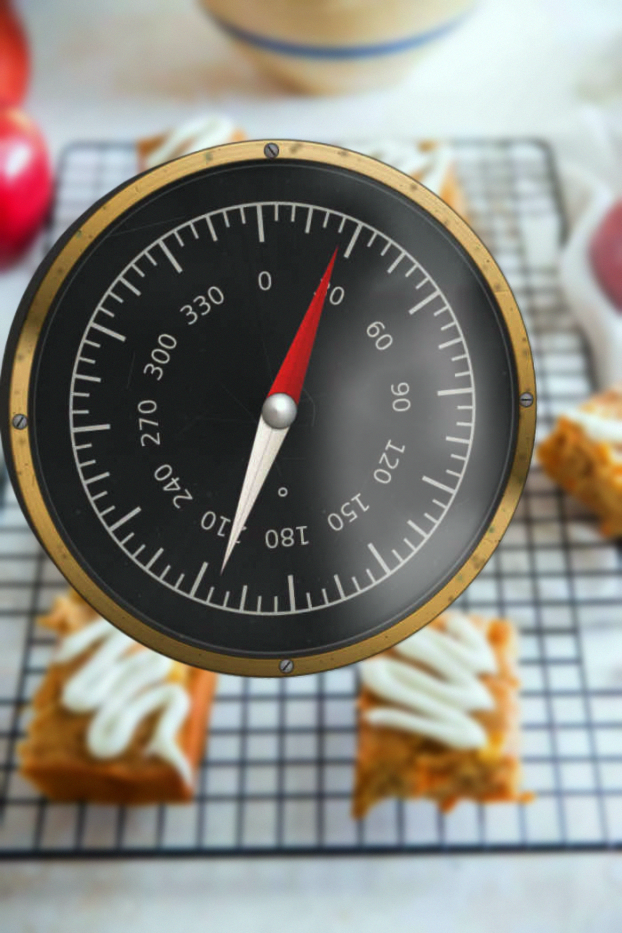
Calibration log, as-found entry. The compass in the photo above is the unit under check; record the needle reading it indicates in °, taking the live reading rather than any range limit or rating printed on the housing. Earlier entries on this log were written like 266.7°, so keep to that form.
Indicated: 25°
